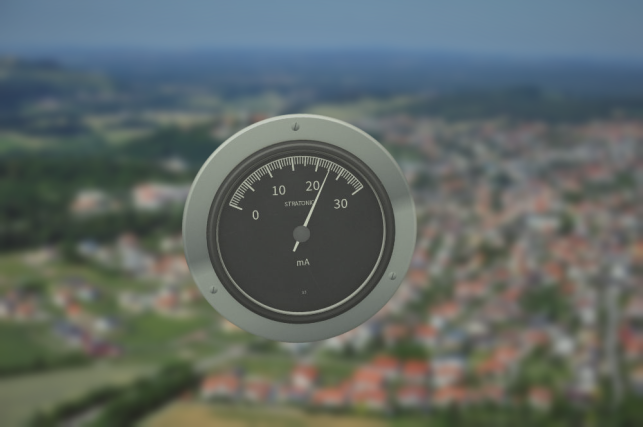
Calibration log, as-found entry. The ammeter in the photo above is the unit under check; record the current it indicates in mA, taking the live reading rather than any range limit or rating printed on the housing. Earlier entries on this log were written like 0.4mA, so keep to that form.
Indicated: 22.5mA
